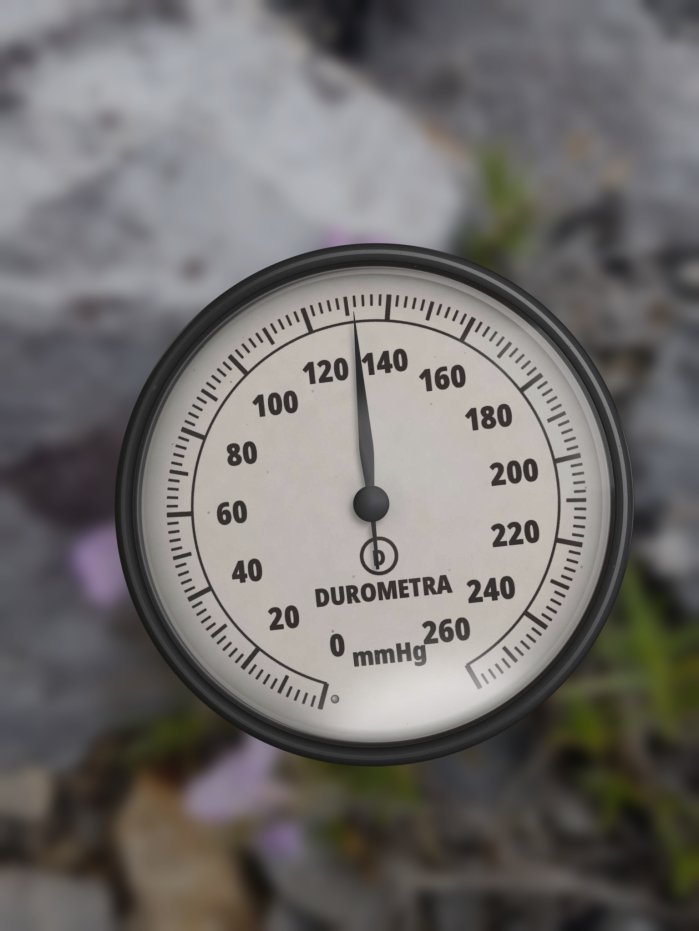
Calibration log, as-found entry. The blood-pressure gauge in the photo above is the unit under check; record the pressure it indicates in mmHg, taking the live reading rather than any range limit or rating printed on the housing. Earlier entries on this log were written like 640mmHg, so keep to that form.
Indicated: 132mmHg
